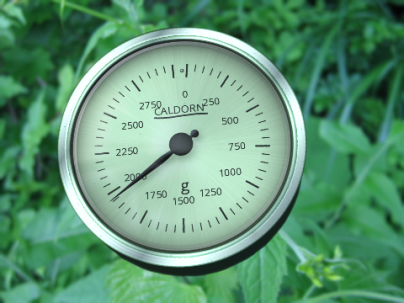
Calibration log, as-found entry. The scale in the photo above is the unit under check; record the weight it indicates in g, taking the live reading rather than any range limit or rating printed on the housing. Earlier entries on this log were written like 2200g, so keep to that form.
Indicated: 1950g
